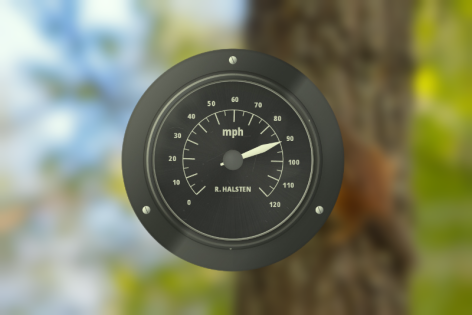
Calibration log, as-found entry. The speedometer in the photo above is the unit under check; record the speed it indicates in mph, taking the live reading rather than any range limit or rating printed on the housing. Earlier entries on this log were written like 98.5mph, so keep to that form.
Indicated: 90mph
